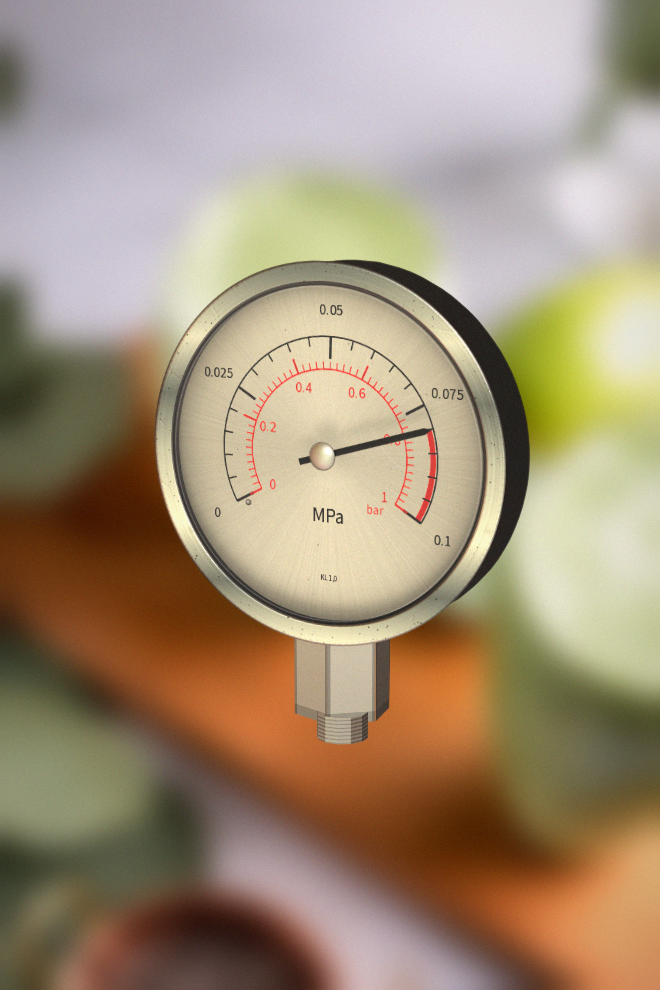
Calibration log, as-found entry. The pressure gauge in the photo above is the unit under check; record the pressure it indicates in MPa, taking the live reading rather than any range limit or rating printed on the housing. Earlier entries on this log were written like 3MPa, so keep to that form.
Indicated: 0.08MPa
